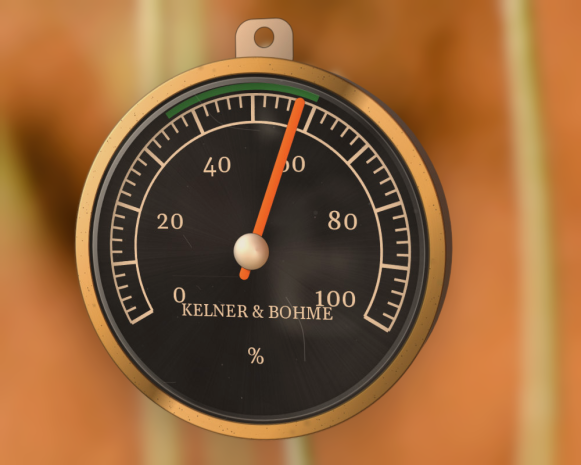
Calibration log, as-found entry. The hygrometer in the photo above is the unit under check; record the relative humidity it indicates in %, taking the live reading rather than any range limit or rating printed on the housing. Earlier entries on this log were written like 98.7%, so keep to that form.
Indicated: 58%
